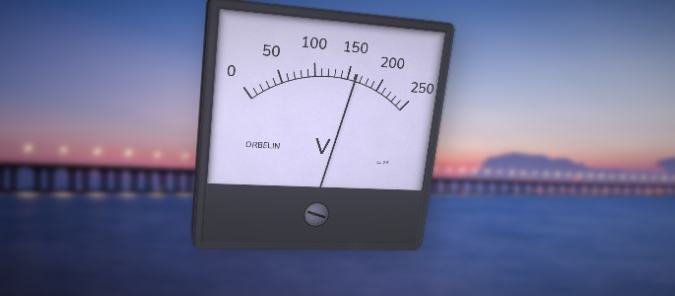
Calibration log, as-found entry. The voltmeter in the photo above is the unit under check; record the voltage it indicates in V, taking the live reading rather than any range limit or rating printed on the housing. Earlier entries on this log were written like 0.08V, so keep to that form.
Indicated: 160V
